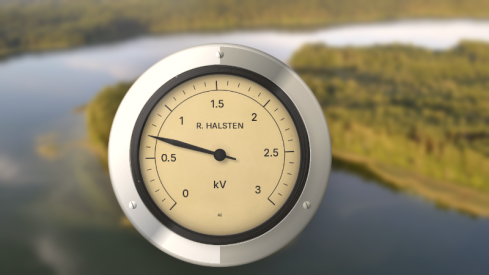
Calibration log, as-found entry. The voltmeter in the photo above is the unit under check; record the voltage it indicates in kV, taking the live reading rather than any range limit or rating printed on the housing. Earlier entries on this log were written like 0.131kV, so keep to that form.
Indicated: 0.7kV
